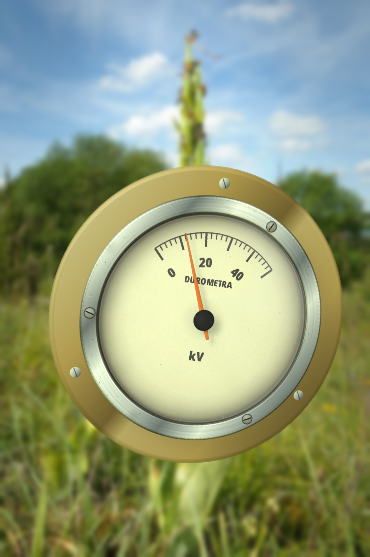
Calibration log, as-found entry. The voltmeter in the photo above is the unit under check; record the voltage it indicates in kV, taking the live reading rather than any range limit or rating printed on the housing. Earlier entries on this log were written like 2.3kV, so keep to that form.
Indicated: 12kV
